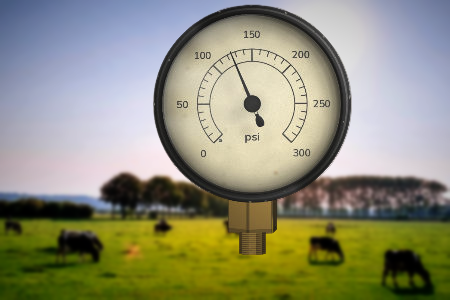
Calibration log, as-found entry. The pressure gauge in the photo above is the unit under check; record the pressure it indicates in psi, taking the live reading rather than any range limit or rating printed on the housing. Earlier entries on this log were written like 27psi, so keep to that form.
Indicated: 125psi
